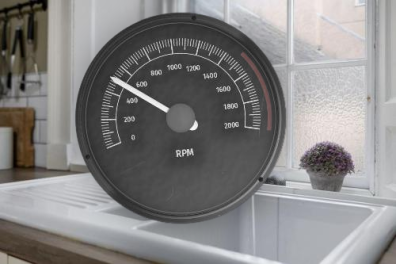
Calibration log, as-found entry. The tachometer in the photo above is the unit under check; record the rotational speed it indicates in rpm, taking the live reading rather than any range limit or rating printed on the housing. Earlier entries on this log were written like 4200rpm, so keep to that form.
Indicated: 500rpm
